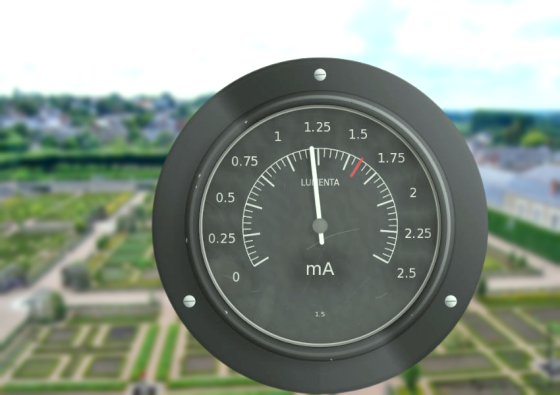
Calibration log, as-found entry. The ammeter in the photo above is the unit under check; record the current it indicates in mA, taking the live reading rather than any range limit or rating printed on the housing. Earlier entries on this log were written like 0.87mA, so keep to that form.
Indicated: 1.2mA
